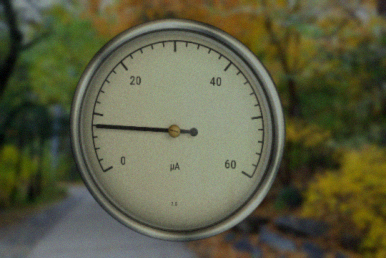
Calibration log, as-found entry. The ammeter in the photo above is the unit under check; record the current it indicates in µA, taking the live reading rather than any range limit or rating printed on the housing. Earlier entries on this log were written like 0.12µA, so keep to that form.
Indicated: 8µA
